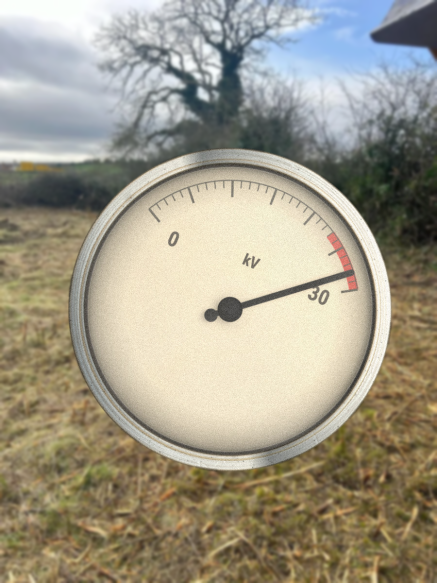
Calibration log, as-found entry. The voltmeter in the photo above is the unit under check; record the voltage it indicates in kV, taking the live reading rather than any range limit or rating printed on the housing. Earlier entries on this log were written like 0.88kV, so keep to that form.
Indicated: 28kV
